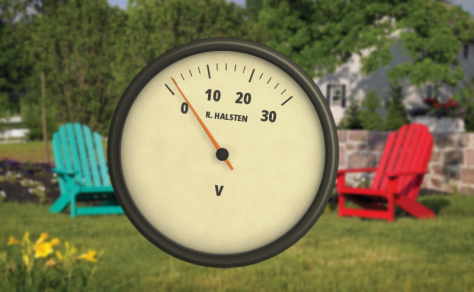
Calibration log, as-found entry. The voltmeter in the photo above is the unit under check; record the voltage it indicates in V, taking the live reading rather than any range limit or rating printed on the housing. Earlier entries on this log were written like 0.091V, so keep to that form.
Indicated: 2V
